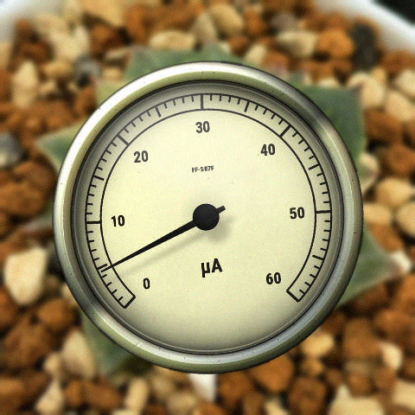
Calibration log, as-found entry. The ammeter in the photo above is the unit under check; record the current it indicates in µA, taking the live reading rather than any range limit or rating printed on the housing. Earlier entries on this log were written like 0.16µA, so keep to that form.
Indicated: 4.5µA
